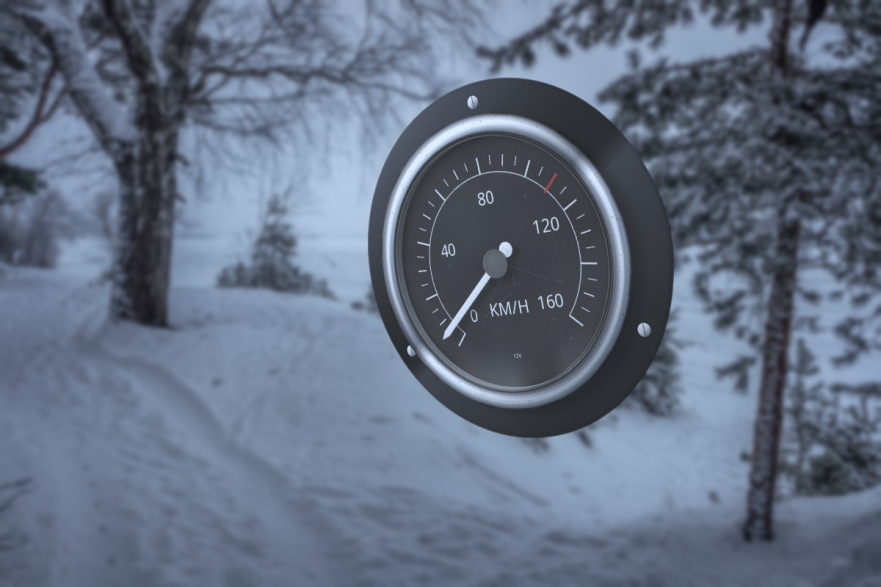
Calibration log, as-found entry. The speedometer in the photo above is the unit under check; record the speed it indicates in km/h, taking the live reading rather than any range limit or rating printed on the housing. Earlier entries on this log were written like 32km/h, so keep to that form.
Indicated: 5km/h
